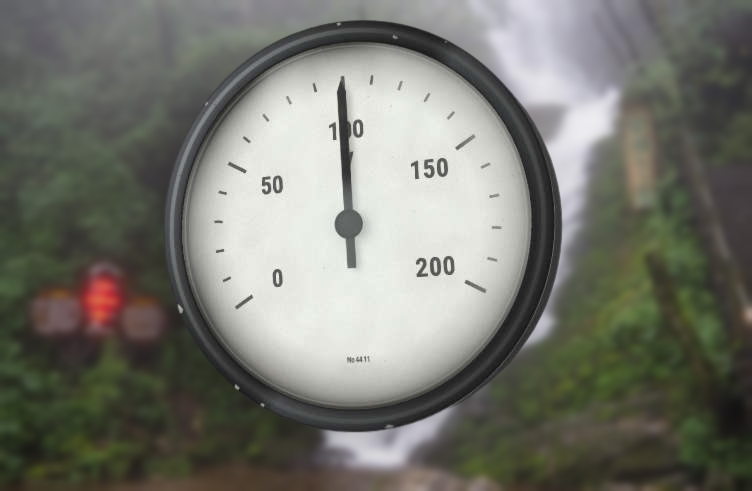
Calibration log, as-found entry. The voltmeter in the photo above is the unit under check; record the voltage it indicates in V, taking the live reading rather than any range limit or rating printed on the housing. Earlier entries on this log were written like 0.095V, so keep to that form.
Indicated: 100V
